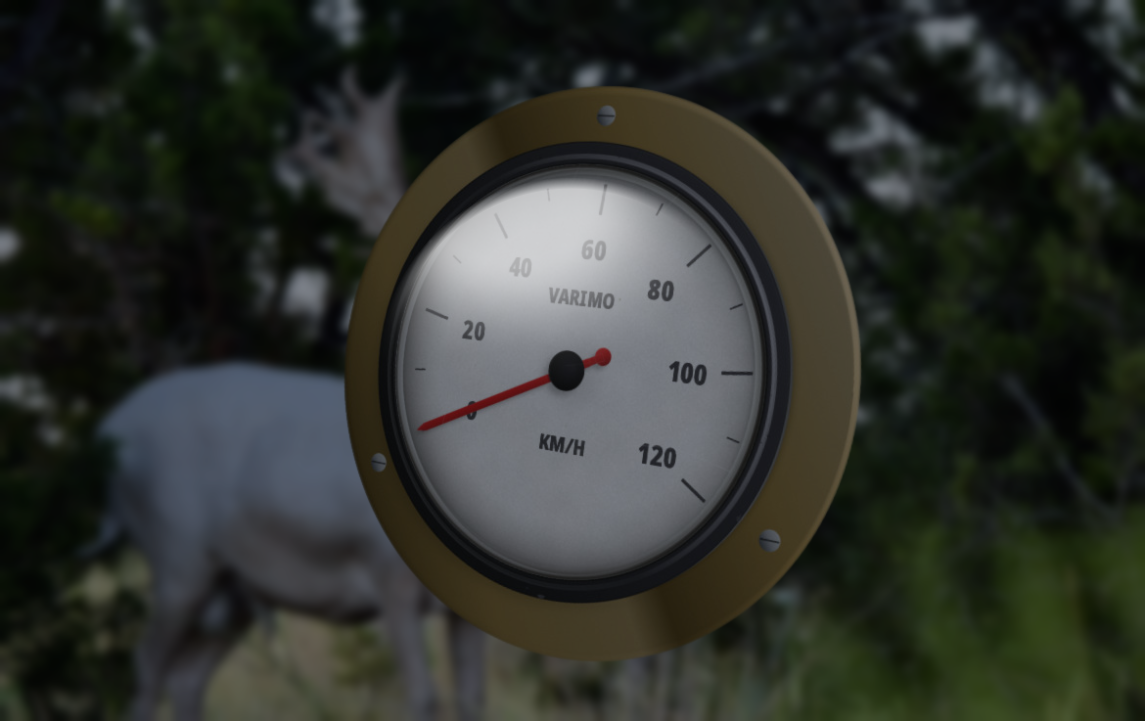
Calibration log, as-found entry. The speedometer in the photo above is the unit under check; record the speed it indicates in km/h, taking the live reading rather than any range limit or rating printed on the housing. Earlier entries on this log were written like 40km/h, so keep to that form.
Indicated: 0km/h
